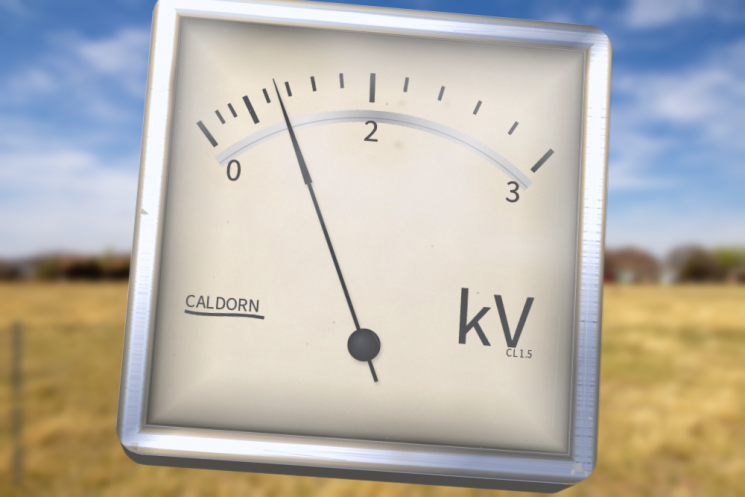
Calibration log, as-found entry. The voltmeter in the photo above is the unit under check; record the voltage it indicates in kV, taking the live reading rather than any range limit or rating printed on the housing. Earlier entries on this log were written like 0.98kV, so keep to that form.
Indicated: 1.3kV
